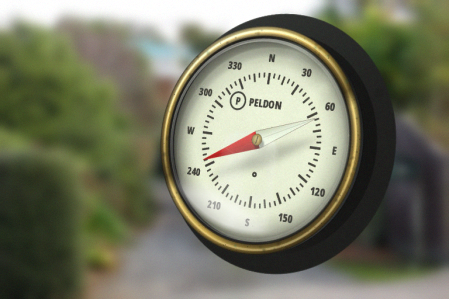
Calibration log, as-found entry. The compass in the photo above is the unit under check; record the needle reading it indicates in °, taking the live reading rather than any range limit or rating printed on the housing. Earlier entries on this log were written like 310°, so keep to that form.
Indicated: 245°
